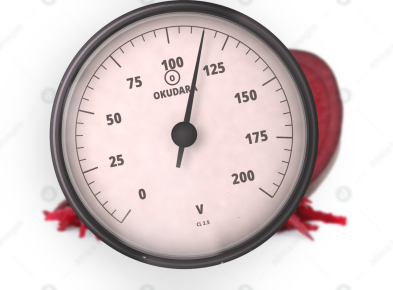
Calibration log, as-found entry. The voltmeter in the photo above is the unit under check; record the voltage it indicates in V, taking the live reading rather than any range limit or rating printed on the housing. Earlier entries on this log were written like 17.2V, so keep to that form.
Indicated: 115V
